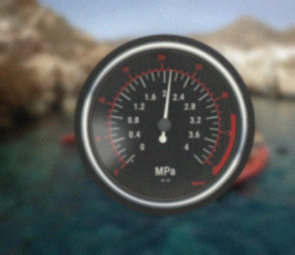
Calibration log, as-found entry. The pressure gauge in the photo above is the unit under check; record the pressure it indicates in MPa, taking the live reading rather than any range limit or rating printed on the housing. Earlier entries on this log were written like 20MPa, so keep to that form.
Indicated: 2.1MPa
